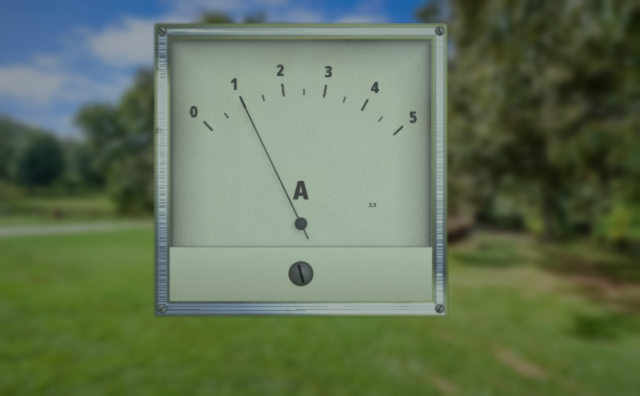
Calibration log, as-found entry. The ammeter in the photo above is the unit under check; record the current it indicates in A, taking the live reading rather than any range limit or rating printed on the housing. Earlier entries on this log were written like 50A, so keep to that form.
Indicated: 1A
